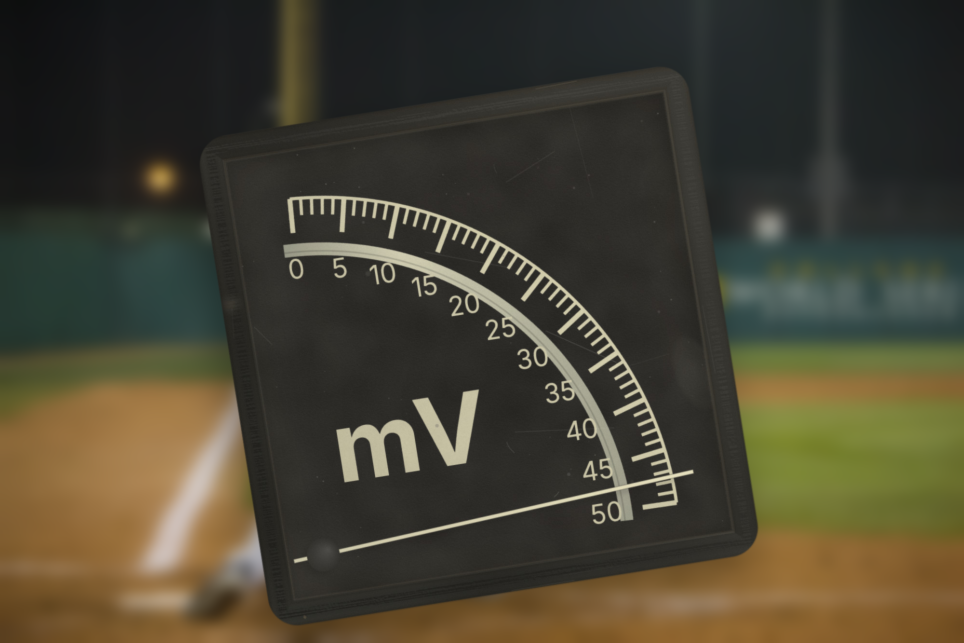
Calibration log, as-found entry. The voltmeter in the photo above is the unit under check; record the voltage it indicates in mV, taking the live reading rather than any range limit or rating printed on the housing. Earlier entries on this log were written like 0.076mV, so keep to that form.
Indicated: 47.5mV
